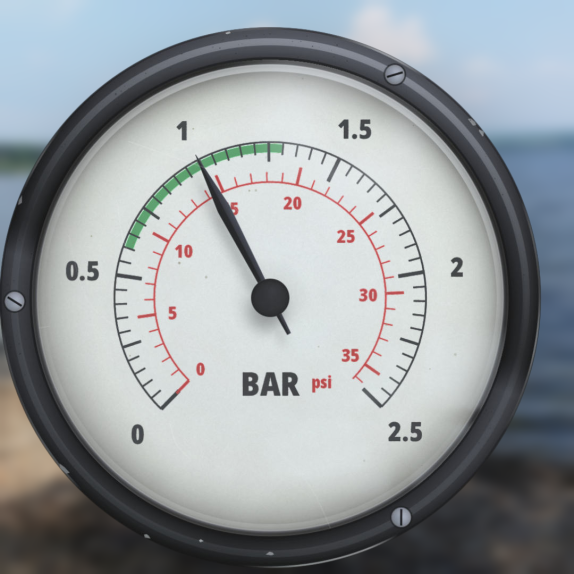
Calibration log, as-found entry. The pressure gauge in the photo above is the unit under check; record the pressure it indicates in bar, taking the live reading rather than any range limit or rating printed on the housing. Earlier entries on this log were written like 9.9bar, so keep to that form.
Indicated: 1bar
